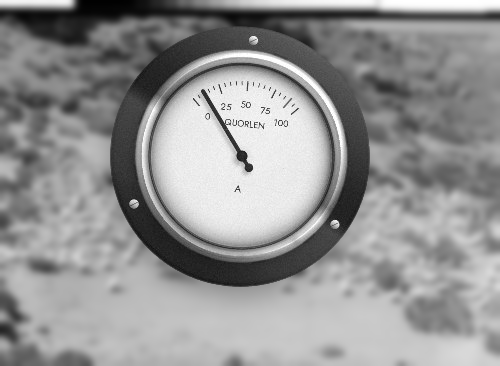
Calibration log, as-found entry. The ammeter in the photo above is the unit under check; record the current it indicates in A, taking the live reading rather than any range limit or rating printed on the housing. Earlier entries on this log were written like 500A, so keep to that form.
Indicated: 10A
